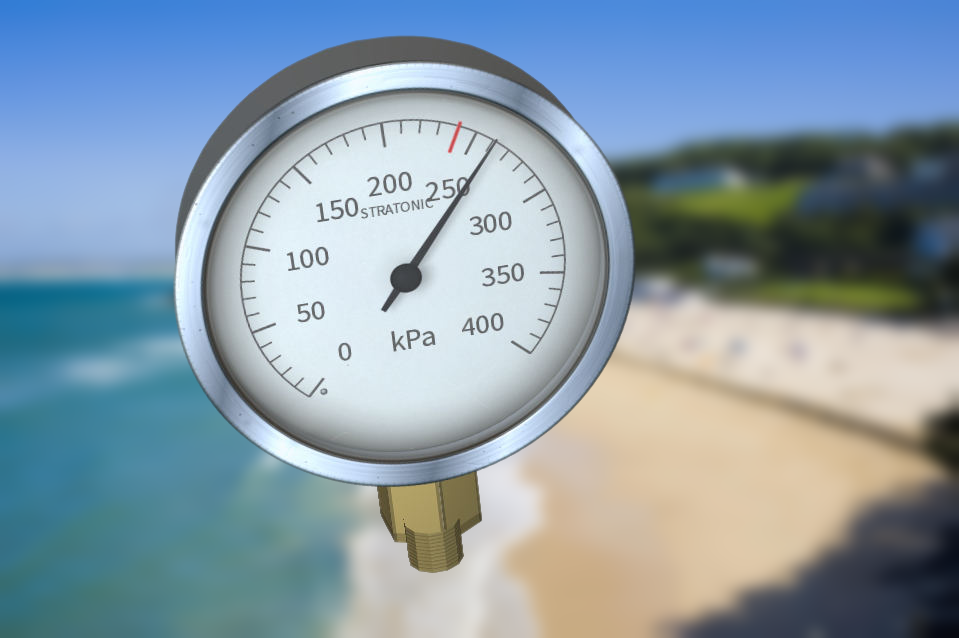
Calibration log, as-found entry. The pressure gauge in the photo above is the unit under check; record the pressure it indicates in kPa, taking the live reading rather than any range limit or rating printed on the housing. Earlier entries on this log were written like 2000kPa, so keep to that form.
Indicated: 260kPa
